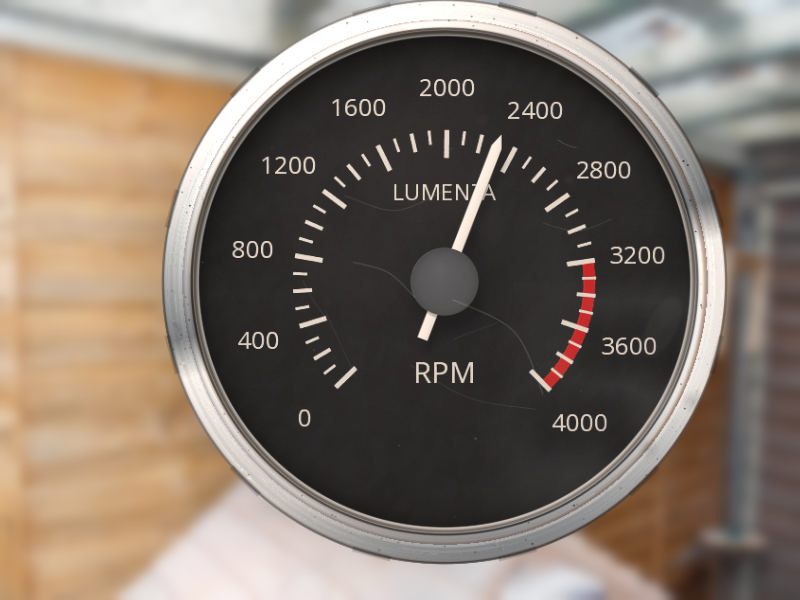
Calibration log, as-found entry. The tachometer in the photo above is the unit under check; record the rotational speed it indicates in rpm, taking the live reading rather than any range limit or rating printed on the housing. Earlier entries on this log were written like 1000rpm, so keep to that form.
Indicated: 2300rpm
